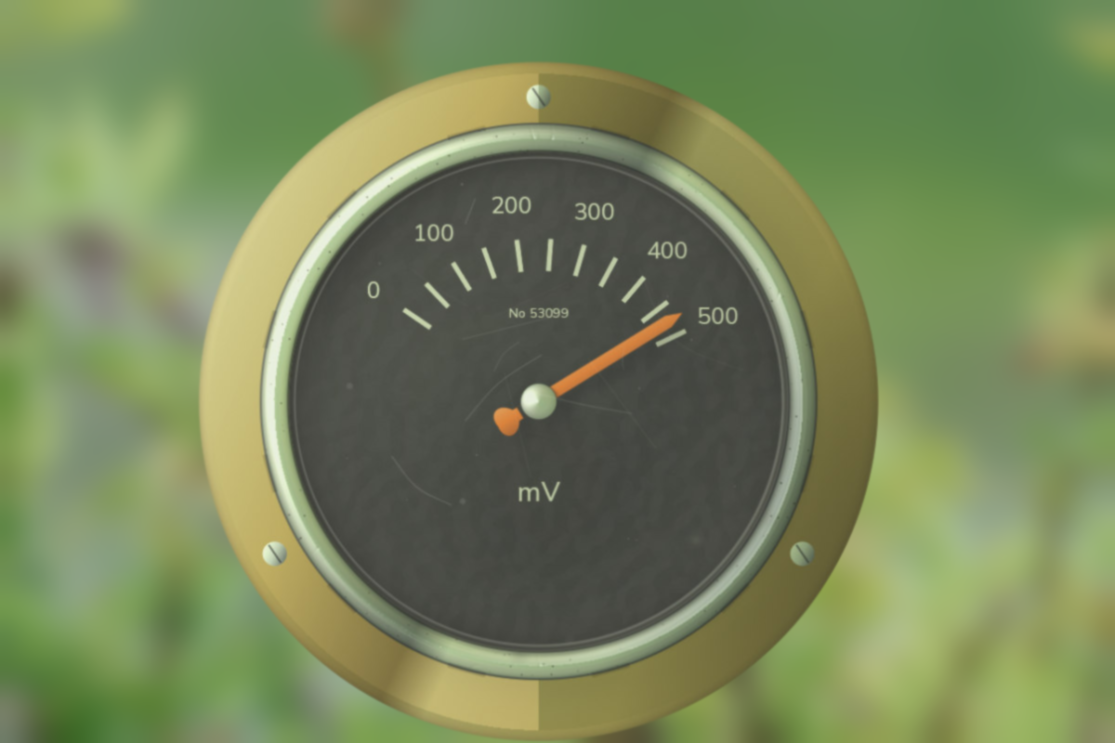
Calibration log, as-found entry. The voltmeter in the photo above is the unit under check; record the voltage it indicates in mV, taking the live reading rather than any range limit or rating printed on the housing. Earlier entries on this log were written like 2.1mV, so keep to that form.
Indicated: 475mV
